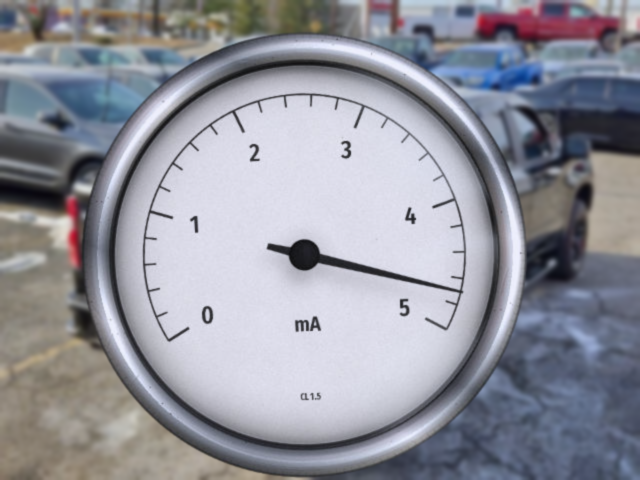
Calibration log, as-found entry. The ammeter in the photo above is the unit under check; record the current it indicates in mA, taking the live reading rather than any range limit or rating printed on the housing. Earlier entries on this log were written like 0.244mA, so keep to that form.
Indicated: 4.7mA
